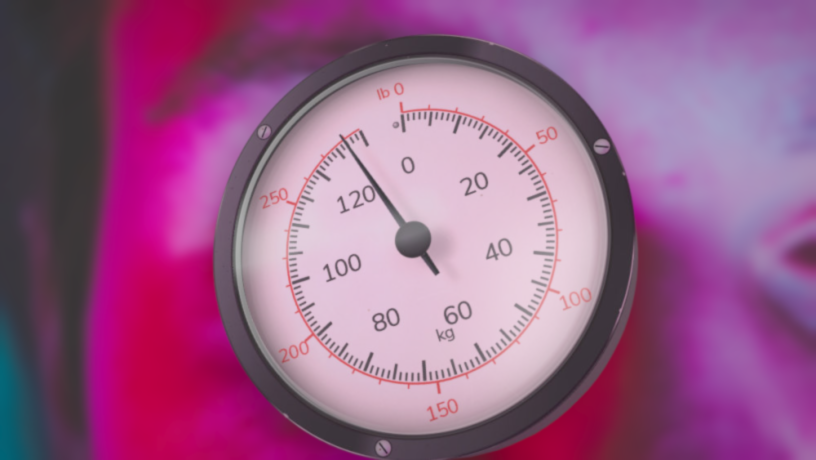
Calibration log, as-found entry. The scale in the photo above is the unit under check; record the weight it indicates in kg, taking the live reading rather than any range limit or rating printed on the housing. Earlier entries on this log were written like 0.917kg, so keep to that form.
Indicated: 127kg
